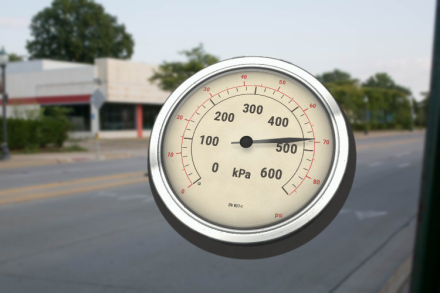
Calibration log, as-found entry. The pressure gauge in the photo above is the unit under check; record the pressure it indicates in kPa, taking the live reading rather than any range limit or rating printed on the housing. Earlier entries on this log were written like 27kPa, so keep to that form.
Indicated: 480kPa
